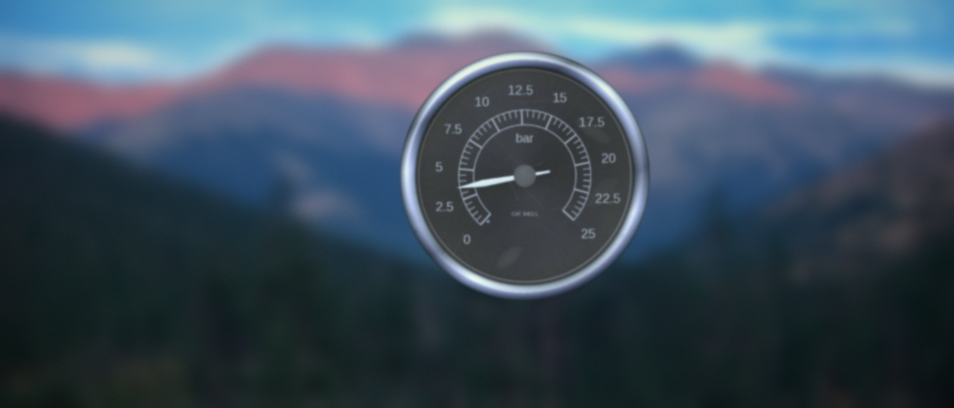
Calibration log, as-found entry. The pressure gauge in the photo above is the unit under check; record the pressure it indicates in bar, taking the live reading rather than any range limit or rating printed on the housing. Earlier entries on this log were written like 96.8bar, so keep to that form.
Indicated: 3.5bar
